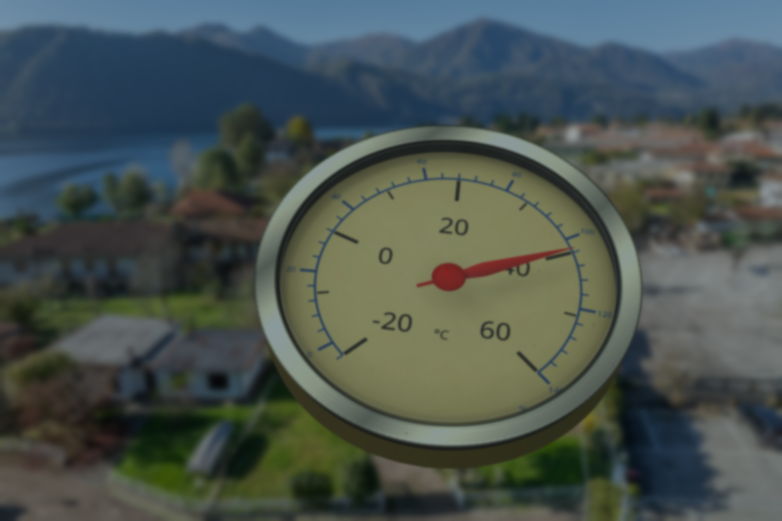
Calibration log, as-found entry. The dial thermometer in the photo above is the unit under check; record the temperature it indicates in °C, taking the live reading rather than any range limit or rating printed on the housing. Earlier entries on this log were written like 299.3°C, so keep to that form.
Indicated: 40°C
